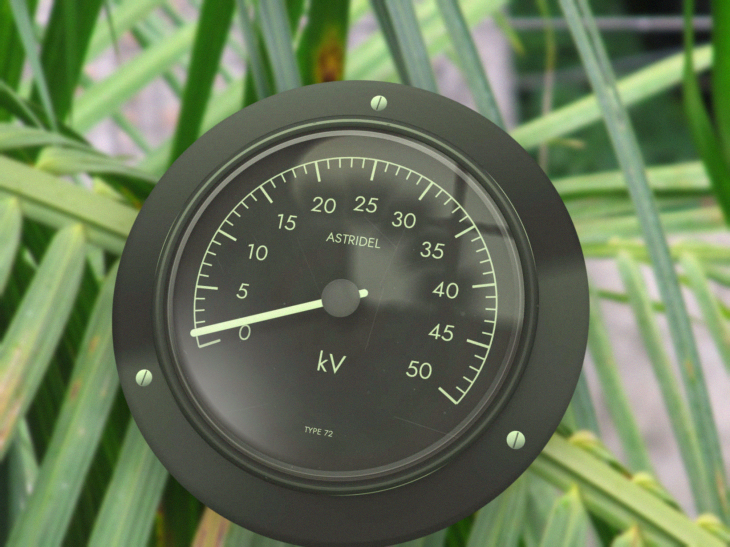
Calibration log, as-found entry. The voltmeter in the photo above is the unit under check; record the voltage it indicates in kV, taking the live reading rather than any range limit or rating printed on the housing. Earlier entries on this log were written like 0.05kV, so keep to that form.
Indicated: 1kV
